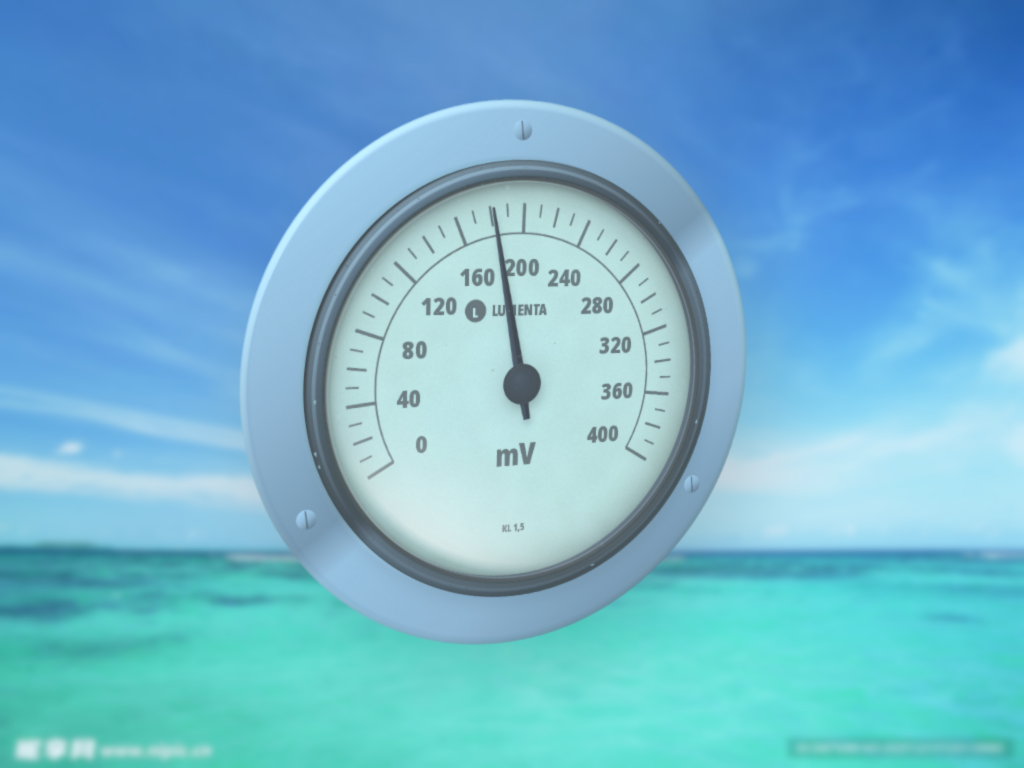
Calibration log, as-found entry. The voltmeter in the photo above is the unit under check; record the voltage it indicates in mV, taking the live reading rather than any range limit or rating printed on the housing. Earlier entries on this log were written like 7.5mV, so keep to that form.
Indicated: 180mV
